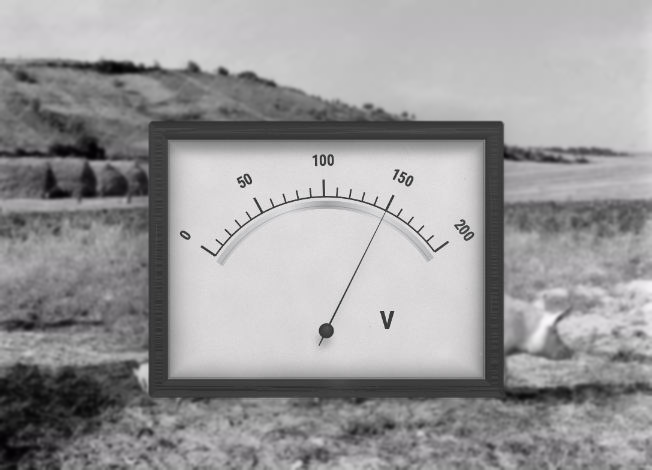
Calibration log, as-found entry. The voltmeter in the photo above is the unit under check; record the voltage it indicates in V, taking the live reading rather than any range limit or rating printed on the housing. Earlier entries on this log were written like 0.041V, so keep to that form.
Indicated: 150V
